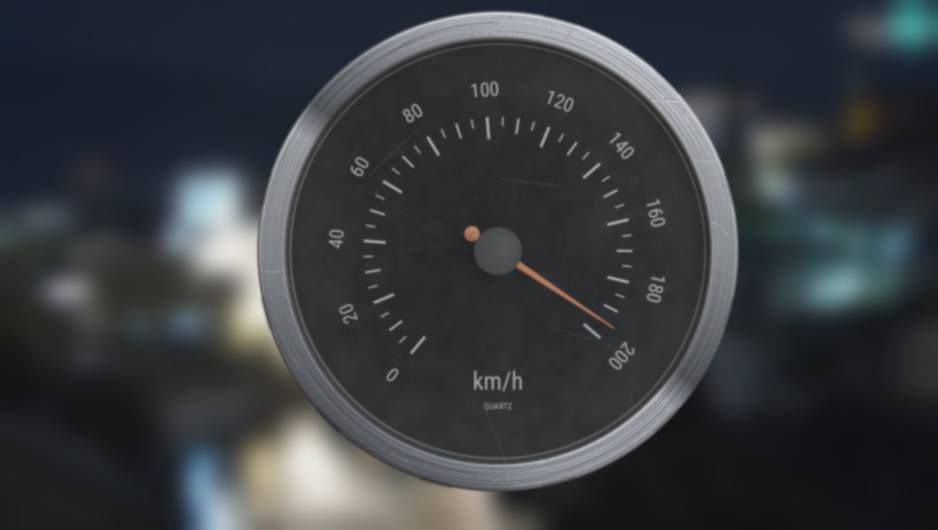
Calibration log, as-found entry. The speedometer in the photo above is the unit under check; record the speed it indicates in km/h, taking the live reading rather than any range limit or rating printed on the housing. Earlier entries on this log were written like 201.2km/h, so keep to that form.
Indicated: 195km/h
